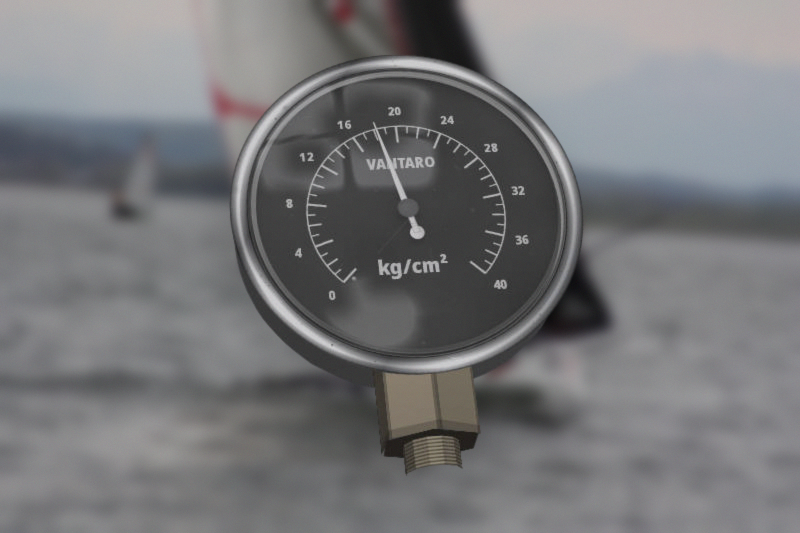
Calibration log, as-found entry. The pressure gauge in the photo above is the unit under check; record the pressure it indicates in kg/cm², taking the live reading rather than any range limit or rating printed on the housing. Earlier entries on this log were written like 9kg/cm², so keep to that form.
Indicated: 18kg/cm²
